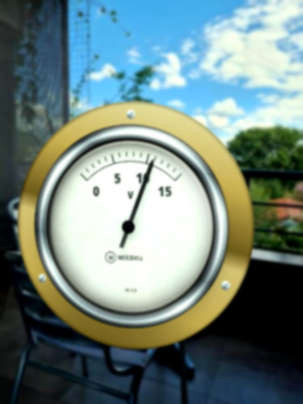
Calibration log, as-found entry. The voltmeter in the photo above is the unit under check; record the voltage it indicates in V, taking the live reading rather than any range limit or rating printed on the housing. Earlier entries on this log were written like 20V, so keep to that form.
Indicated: 11V
